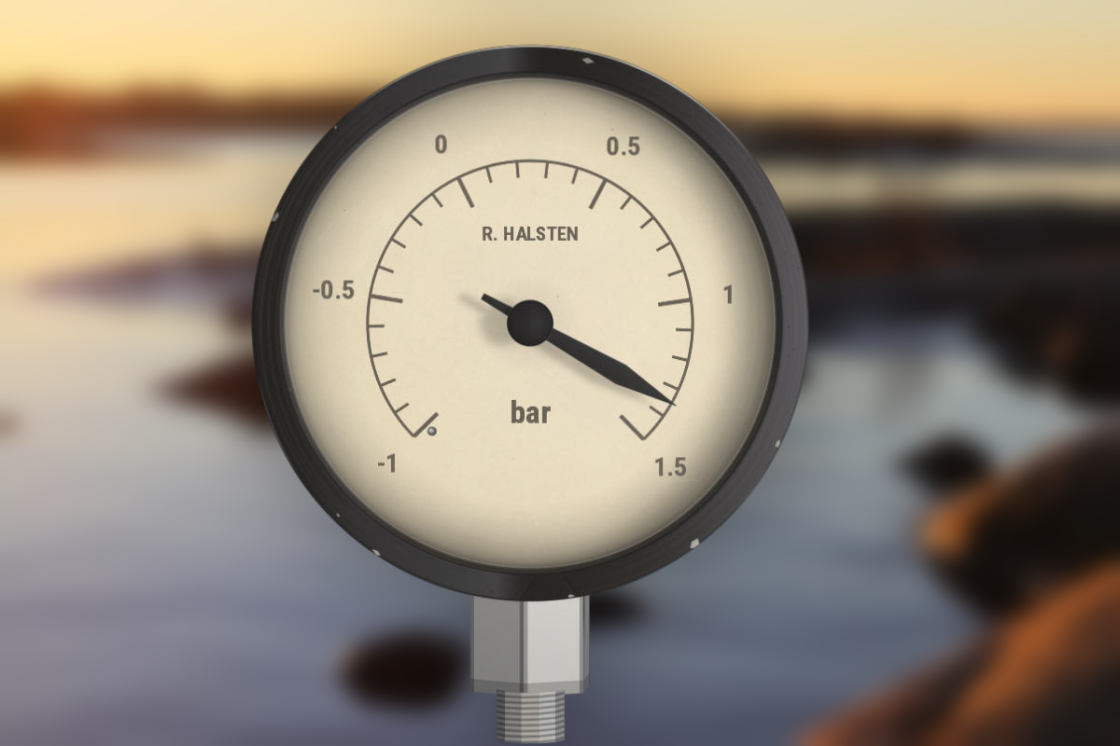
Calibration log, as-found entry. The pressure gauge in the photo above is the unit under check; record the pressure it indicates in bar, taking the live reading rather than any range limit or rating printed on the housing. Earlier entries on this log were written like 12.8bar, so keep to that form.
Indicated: 1.35bar
